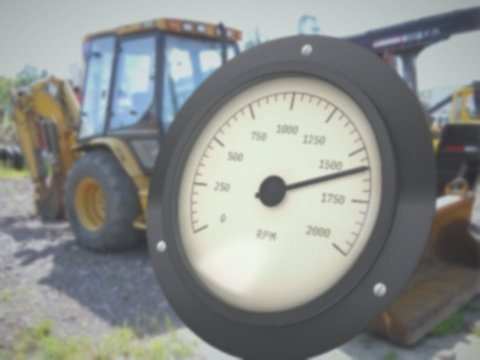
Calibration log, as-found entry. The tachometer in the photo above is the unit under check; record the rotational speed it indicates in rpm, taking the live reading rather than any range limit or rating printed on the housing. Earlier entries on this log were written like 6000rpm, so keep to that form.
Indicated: 1600rpm
